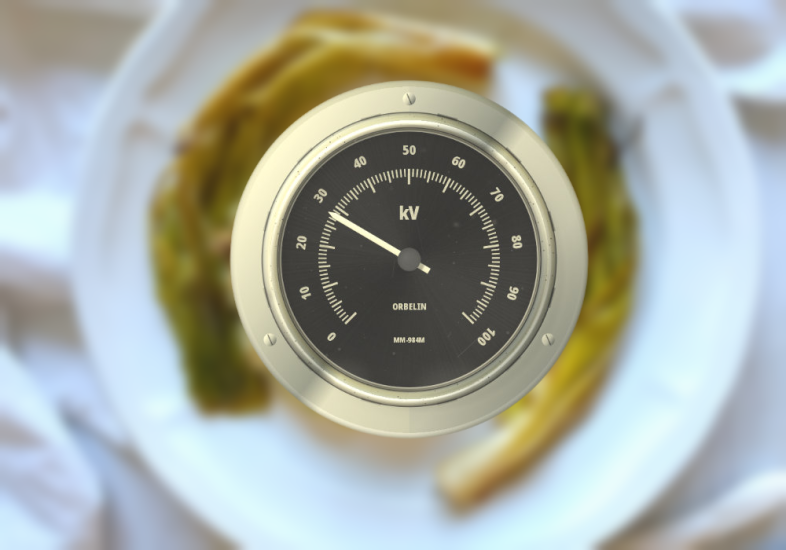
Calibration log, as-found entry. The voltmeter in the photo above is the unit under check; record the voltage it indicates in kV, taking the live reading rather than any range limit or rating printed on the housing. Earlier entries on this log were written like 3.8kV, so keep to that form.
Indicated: 28kV
